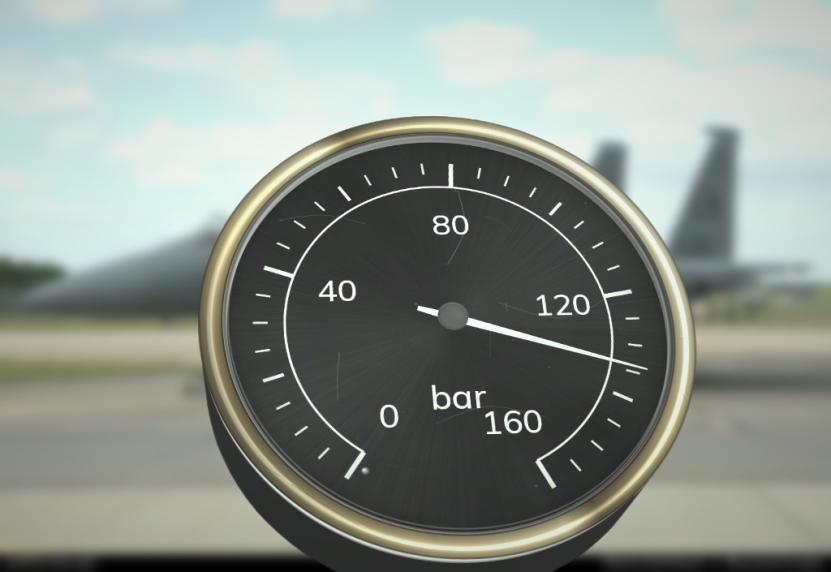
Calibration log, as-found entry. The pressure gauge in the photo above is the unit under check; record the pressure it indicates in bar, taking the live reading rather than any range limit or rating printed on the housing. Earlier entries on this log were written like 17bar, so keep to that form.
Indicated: 135bar
